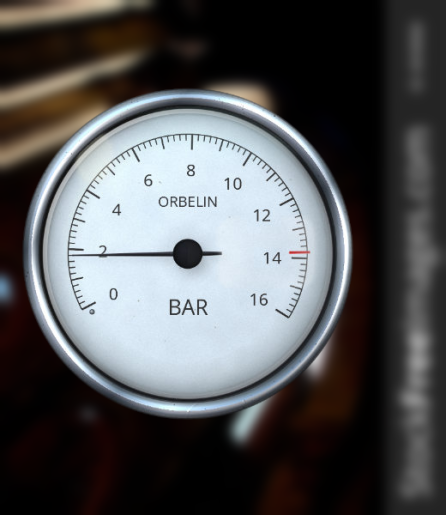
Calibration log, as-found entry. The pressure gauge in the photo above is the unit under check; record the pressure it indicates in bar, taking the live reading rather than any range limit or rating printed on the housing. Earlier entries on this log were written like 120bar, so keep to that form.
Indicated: 1.8bar
